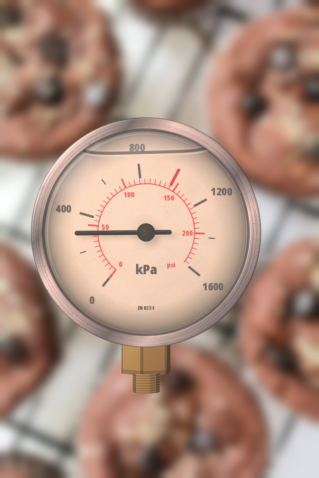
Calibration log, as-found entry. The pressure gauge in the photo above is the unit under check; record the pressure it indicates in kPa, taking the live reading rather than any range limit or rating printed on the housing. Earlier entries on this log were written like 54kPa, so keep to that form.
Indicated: 300kPa
